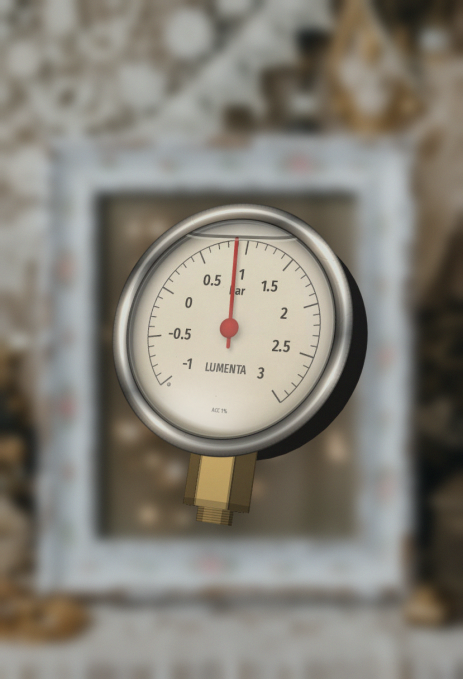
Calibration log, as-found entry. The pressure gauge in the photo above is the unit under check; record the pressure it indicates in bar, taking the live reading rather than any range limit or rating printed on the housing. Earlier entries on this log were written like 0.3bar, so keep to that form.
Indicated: 0.9bar
